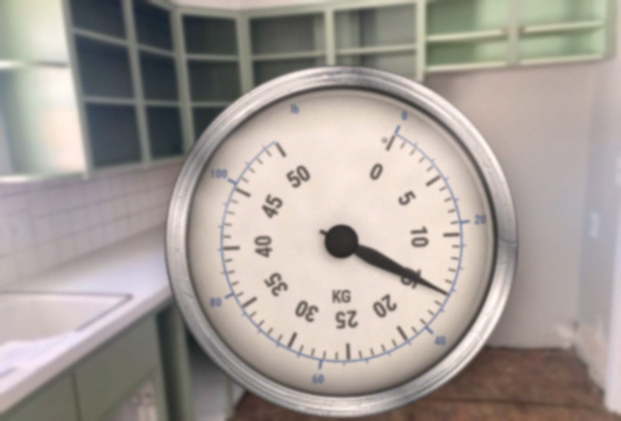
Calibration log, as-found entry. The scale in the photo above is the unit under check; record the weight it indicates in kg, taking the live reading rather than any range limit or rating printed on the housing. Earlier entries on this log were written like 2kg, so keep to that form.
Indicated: 15kg
